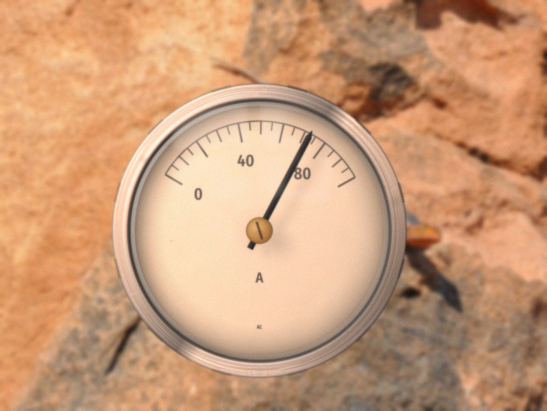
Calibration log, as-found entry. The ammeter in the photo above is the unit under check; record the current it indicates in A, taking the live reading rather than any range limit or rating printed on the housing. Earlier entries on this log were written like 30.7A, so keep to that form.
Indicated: 72.5A
